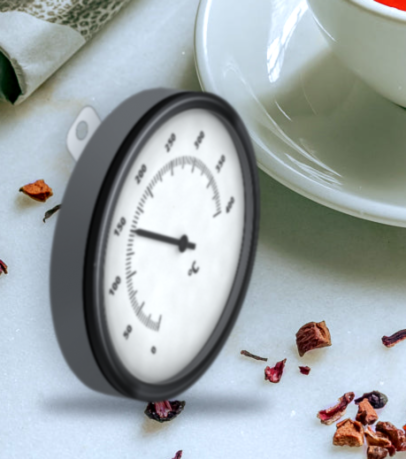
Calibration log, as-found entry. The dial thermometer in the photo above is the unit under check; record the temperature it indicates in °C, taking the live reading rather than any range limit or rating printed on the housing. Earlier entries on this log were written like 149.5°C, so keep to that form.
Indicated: 150°C
